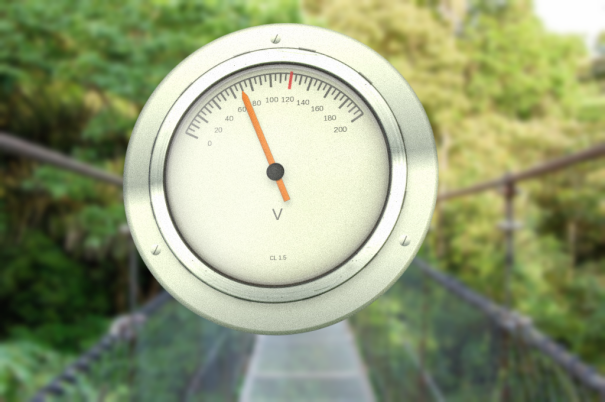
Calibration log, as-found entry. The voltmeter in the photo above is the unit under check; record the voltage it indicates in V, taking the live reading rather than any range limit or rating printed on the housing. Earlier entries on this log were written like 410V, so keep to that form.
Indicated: 70V
